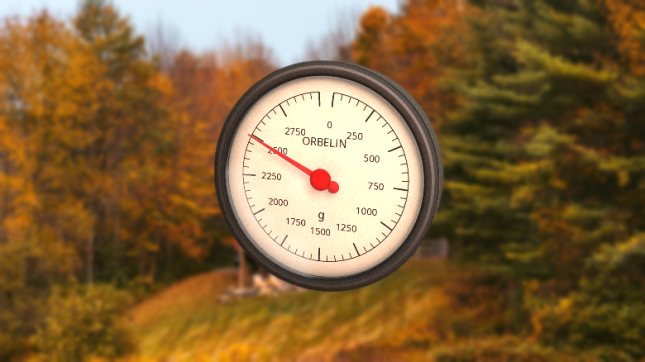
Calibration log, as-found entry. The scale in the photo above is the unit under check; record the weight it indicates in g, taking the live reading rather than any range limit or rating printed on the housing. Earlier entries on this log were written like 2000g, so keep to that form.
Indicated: 2500g
